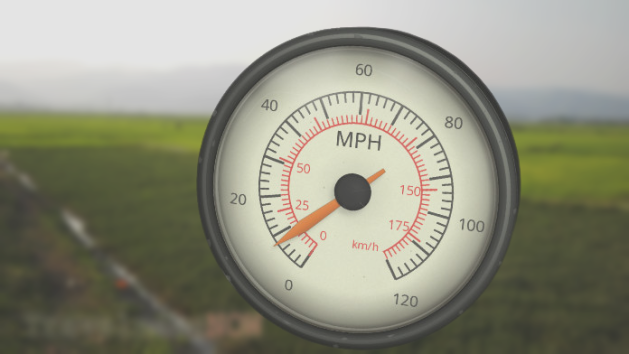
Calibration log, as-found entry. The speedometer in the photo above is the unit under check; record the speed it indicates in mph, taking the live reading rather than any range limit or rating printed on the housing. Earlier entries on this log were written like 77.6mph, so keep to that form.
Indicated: 8mph
